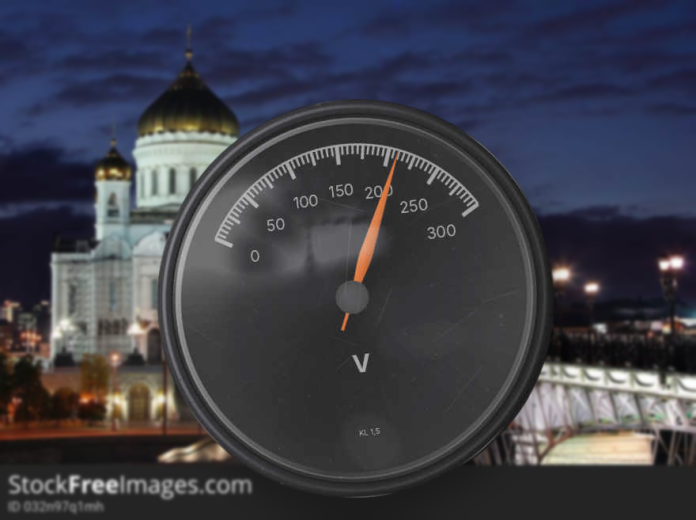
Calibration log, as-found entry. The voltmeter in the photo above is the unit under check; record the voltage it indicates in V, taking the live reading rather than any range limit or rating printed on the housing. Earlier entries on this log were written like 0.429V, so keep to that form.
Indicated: 210V
